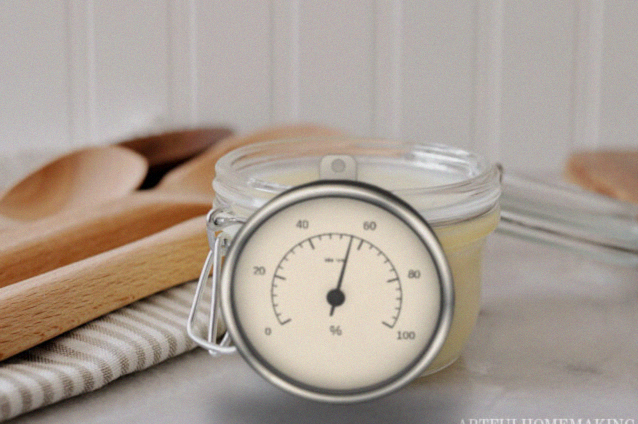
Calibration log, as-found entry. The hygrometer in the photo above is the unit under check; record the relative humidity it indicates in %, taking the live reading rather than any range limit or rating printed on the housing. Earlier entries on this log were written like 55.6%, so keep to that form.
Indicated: 56%
